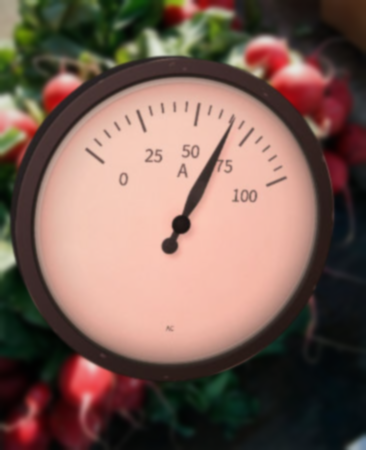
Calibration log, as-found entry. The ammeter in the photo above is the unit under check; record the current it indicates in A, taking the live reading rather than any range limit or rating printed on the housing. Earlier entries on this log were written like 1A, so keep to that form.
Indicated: 65A
